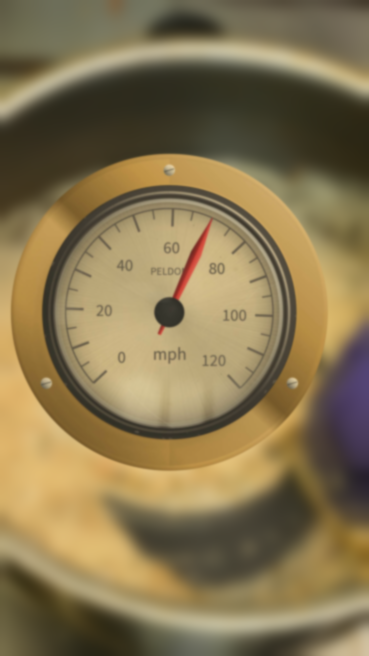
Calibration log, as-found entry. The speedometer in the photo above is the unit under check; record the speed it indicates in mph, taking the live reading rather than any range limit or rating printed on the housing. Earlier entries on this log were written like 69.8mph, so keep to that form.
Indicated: 70mph
